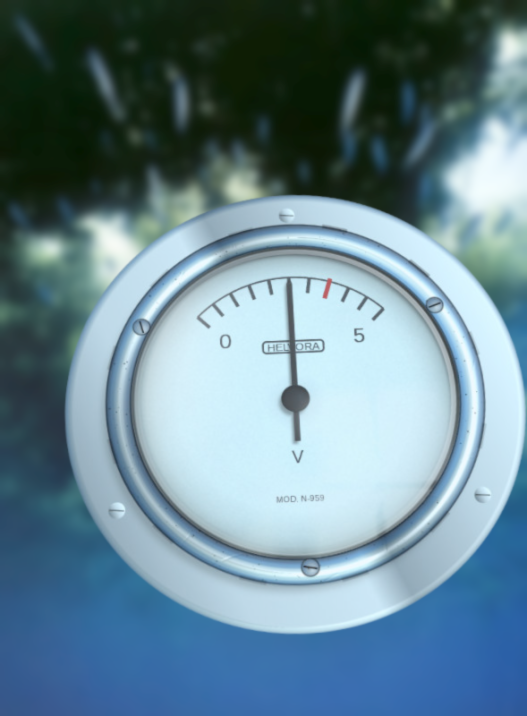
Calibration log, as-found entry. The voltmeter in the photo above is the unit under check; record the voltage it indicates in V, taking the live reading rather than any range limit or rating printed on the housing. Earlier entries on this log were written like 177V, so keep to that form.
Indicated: 2.5V
